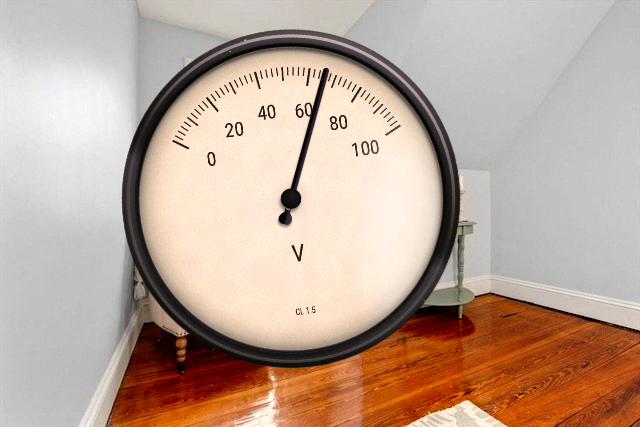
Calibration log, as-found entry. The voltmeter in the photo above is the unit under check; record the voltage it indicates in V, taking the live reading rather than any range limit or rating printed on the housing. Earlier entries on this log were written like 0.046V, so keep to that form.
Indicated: 66V
